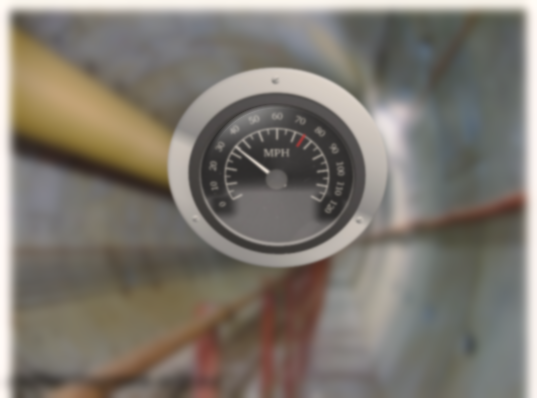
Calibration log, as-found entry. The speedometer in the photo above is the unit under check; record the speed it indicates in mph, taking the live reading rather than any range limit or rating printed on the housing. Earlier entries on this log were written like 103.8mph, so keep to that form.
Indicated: 35mph
